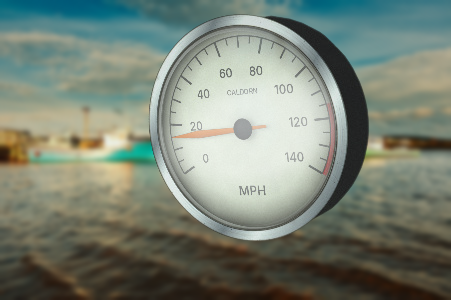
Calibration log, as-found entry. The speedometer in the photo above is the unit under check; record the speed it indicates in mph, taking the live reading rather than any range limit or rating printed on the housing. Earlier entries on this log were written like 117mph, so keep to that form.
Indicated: 15mph
